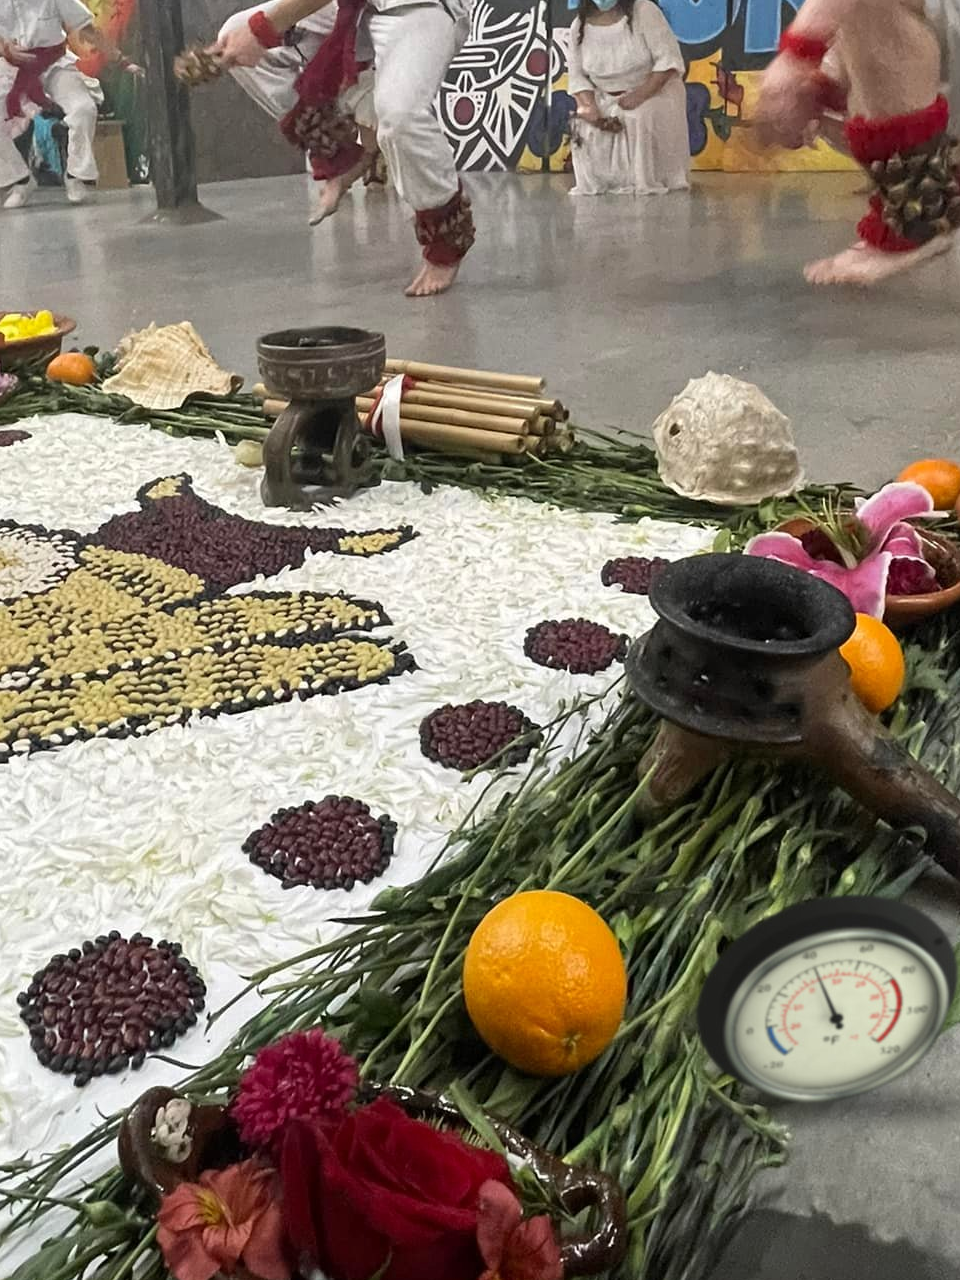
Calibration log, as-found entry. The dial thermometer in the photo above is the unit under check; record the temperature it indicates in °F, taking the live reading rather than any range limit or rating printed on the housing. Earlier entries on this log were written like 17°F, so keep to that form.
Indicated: 40°F
